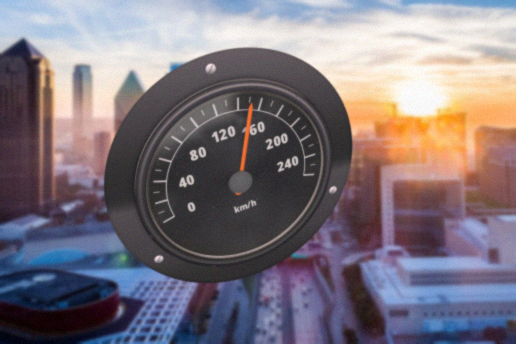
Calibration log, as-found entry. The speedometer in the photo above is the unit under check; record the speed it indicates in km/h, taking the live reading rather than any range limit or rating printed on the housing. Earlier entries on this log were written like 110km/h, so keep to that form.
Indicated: 150km/h
